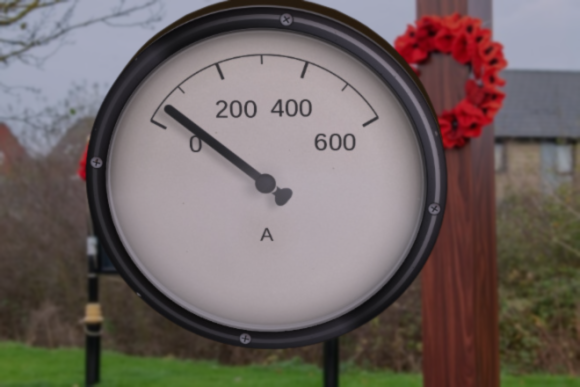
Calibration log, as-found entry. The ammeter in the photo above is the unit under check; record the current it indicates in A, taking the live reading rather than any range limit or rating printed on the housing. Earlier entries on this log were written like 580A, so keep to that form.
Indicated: 50A
